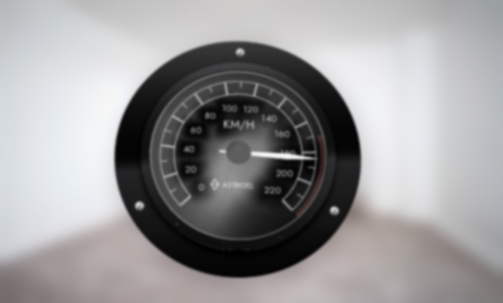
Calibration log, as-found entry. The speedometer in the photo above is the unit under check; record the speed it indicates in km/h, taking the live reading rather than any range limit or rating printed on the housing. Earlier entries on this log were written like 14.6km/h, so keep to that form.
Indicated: 185km/h
